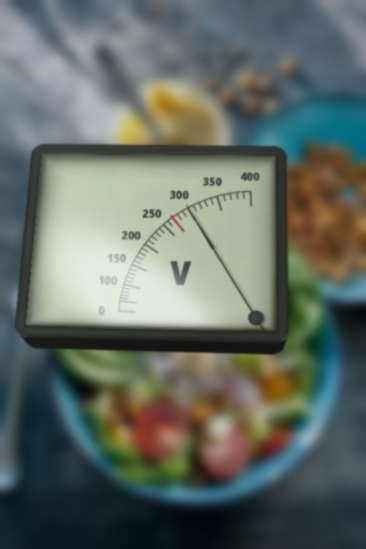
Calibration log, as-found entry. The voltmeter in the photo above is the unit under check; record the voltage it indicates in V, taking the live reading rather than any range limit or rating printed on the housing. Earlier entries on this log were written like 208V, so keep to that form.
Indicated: 300V
